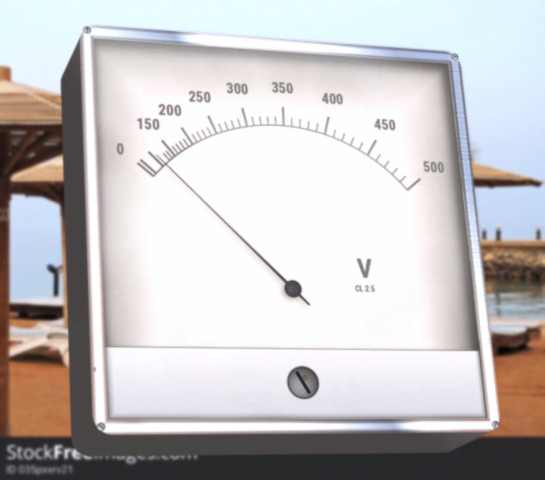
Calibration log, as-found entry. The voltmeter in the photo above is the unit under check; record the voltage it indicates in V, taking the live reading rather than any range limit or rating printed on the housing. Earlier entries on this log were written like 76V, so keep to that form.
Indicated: 100V
